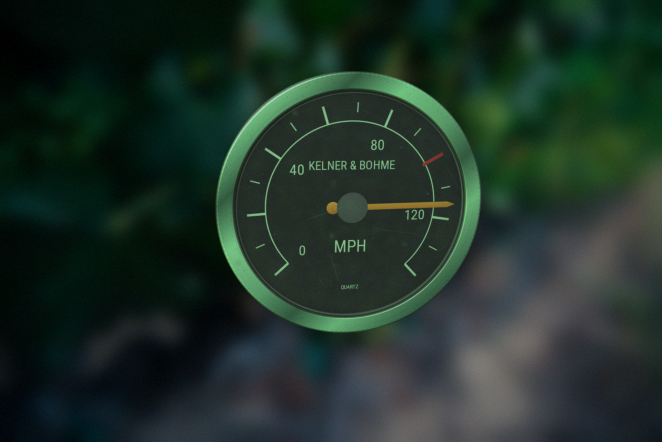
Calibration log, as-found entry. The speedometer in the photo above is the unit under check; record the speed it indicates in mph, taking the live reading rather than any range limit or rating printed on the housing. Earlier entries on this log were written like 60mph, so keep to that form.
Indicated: 115mph
